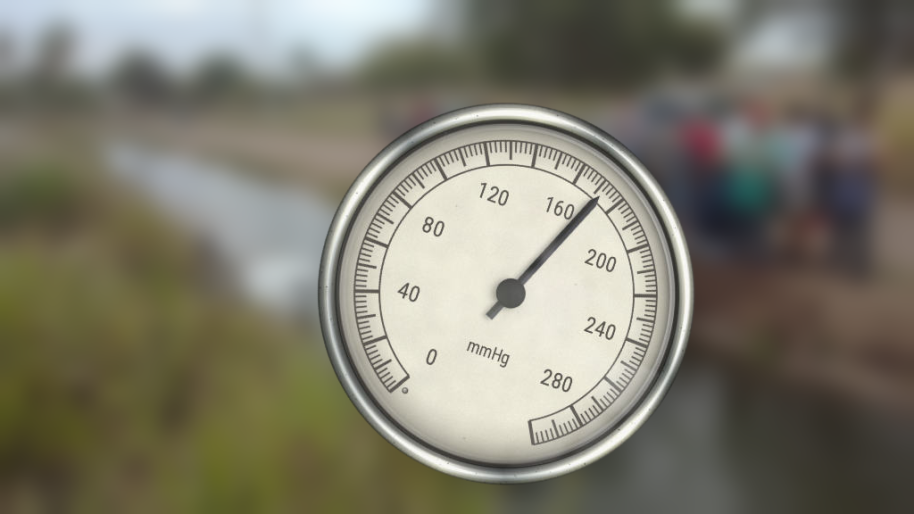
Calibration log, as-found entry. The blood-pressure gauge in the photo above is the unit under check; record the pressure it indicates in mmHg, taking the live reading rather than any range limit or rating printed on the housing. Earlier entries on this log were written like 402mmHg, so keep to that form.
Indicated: 172mmHg
